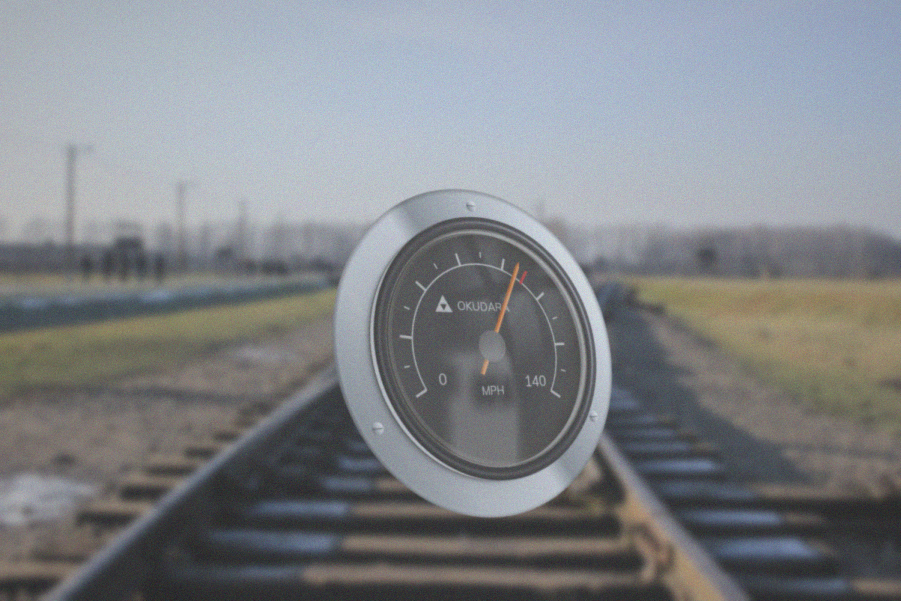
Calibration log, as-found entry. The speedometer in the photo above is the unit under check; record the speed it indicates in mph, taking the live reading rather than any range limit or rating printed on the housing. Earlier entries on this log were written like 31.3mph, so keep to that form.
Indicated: 85mph
